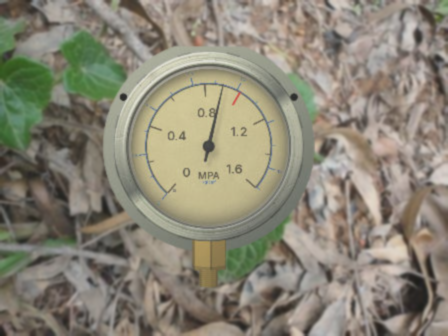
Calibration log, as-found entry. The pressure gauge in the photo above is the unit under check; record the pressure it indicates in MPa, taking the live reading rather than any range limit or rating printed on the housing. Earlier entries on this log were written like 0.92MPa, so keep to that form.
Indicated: 0.9MPa
